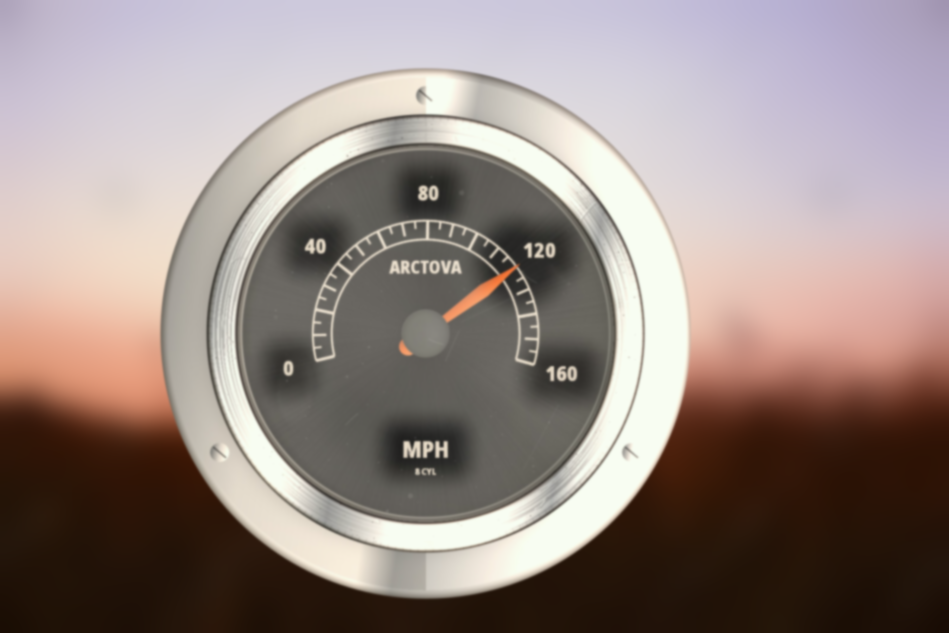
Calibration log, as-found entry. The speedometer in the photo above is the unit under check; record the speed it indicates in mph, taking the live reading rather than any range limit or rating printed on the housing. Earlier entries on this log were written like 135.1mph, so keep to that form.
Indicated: 120mph
